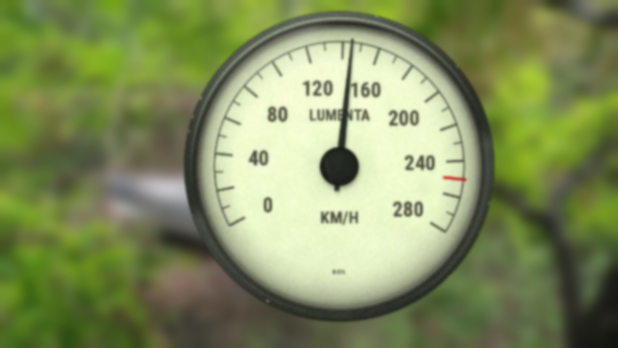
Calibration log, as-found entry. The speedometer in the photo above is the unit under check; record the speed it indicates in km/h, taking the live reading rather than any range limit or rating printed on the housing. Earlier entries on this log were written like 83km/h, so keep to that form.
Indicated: 145km/h
